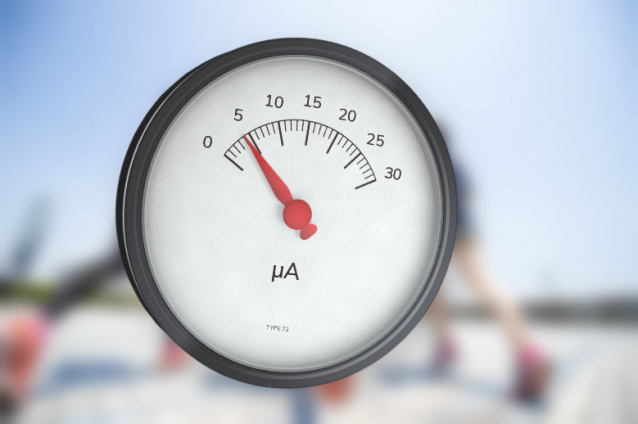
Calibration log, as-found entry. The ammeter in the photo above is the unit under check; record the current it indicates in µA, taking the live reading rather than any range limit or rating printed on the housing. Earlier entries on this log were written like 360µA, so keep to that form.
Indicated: 4µA
